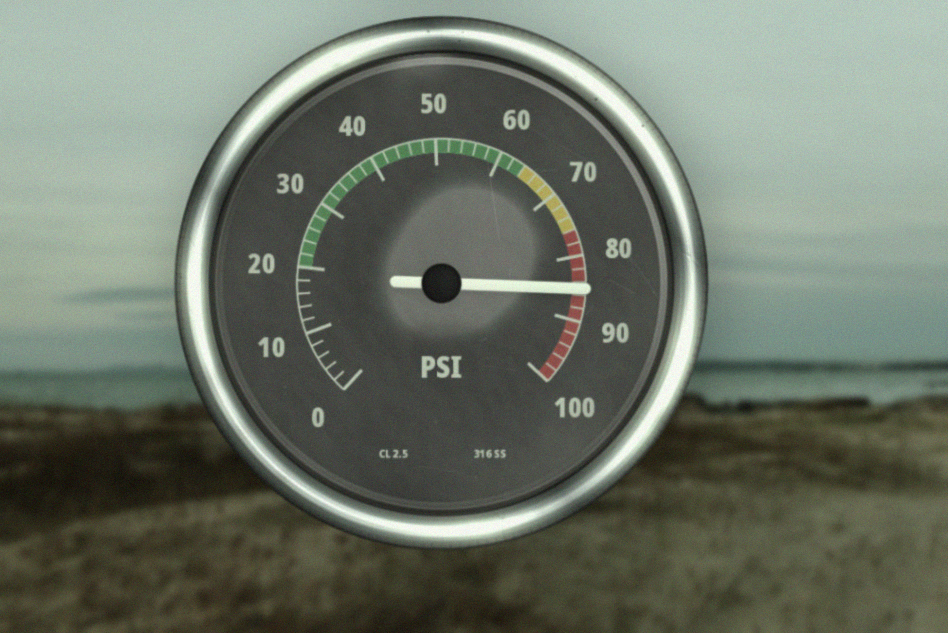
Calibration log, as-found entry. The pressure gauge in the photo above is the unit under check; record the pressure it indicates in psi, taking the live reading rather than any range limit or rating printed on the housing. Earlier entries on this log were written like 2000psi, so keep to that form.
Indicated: 85psi
